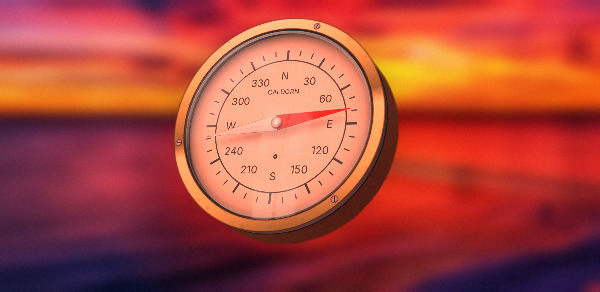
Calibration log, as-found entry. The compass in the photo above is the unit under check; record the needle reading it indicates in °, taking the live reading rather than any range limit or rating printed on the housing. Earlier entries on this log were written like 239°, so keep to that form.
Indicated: 80°
